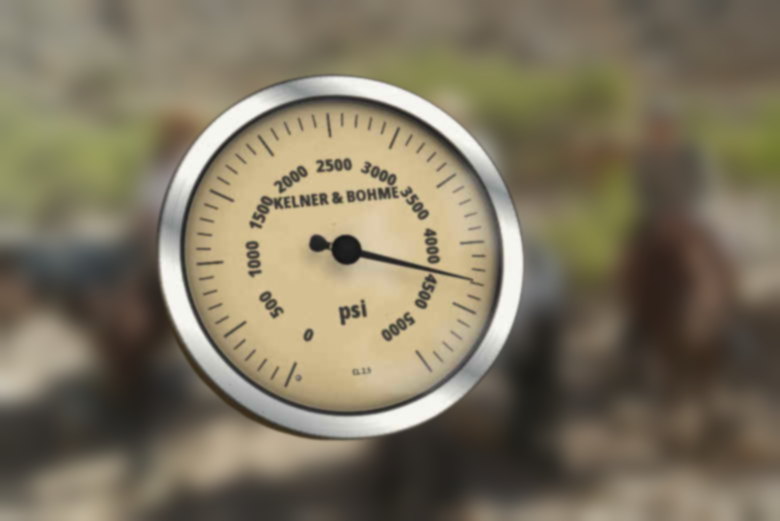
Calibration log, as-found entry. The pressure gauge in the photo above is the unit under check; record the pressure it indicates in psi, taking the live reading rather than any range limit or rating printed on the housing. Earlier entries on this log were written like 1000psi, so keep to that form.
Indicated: 4300psi
